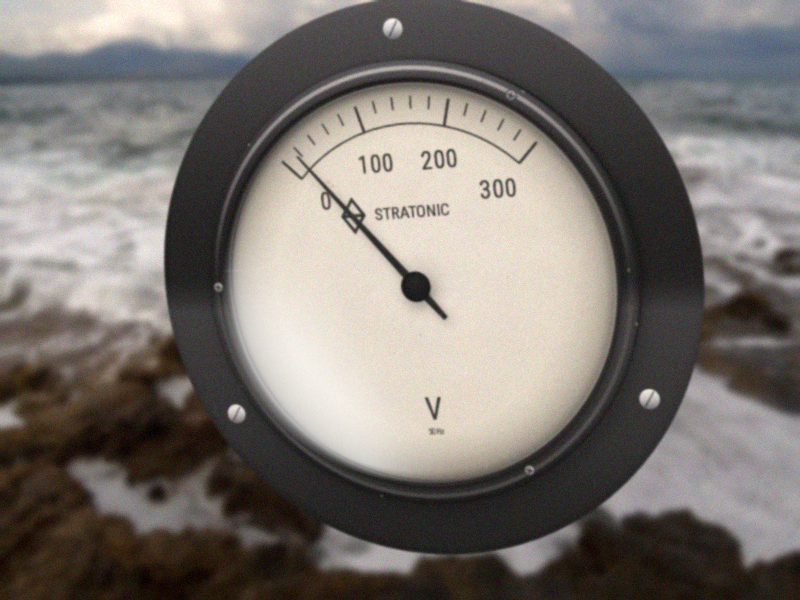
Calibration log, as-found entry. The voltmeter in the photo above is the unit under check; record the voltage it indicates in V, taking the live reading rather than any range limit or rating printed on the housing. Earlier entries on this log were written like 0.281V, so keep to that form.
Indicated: 20V
